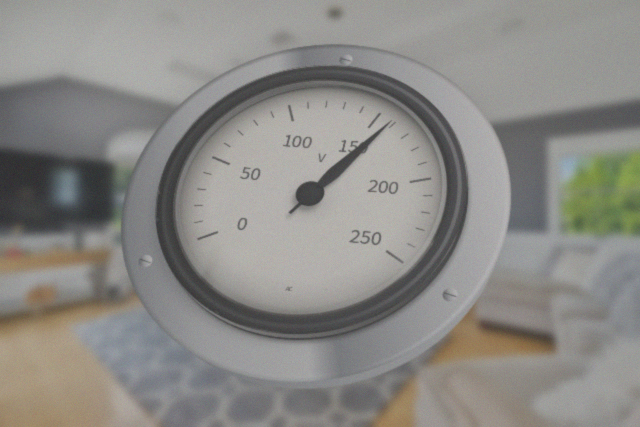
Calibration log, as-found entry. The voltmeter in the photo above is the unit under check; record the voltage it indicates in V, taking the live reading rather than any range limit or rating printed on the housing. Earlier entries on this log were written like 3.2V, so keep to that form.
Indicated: 160V
